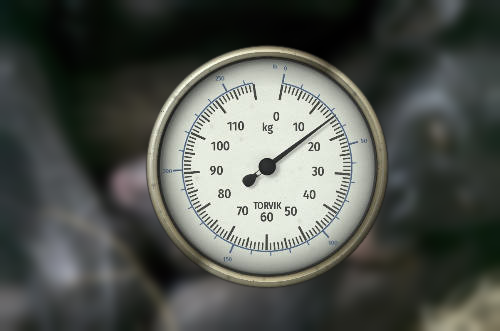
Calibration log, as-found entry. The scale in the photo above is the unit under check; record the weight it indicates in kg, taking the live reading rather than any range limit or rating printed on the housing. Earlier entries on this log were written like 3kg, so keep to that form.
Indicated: 15kg
